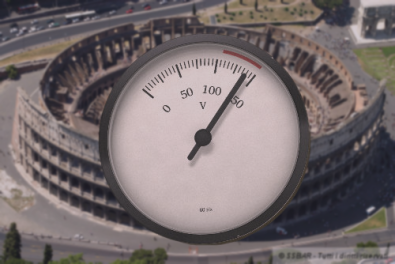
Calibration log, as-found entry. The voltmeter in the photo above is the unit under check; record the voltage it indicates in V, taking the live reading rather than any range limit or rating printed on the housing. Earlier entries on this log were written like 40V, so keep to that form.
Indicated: 140V
